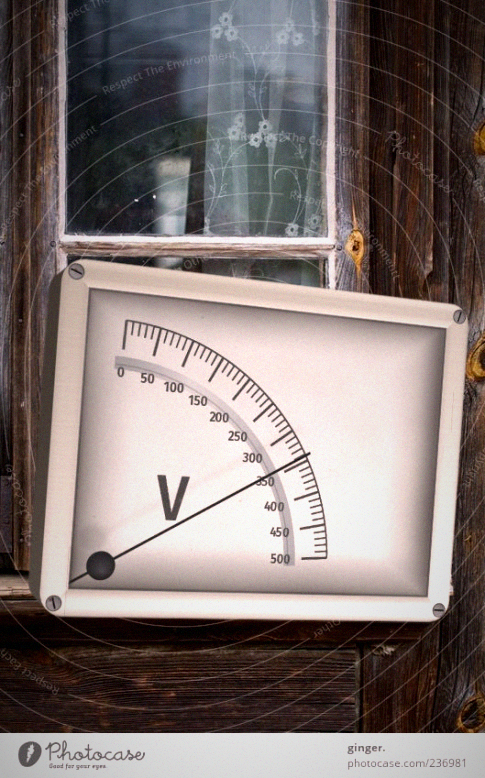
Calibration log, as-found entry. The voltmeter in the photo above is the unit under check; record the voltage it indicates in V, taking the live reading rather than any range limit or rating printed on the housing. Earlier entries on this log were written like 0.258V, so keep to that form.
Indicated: 340V
